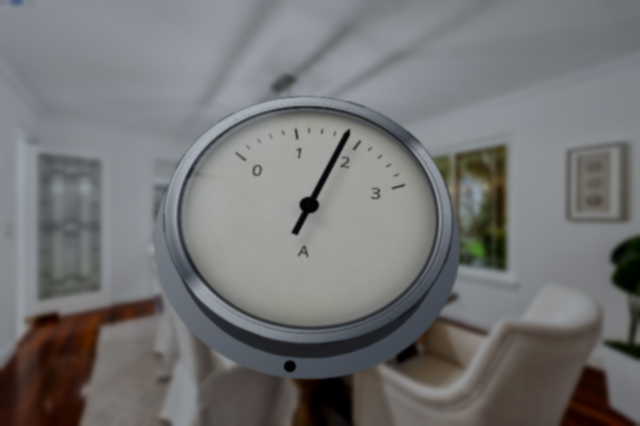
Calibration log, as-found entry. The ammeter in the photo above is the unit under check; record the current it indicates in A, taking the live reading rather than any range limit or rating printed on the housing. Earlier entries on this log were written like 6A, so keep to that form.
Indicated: 1.8A
